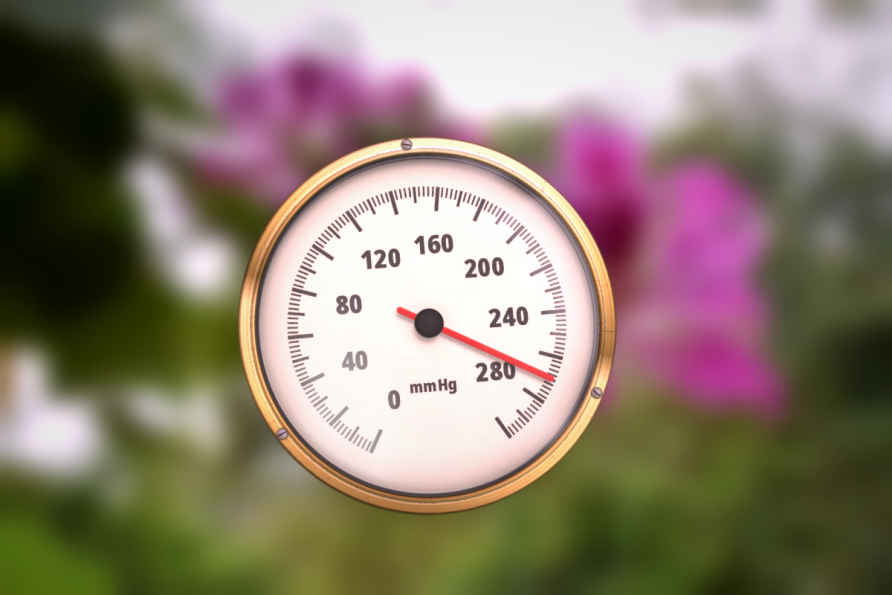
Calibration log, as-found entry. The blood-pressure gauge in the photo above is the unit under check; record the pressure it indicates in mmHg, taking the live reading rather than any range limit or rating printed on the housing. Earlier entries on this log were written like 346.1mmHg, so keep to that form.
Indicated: 270mmHg
